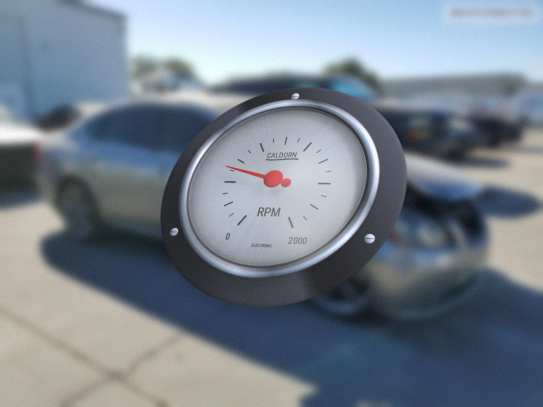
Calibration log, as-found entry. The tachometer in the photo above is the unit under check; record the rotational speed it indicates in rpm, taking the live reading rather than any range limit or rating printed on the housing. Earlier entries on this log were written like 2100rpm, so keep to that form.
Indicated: 500rpm
